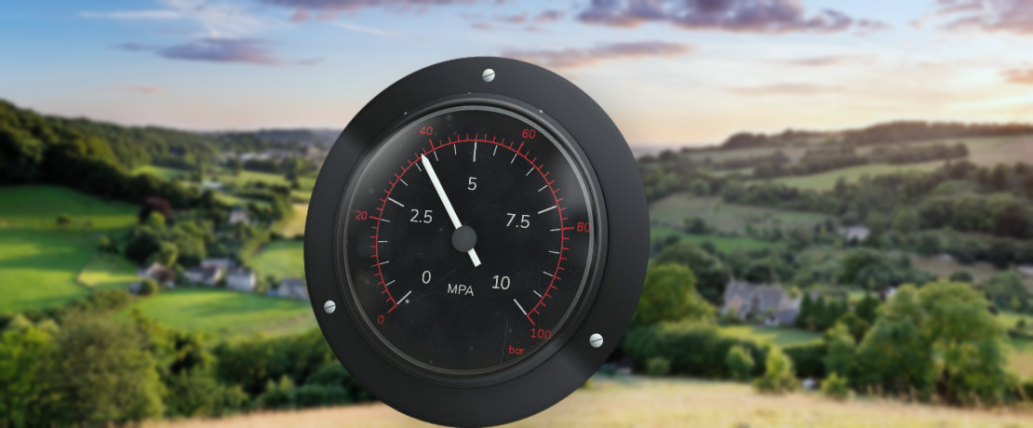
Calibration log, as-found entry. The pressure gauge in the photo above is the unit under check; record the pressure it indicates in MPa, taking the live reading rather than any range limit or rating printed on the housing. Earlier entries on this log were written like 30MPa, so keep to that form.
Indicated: 3.75MPa
